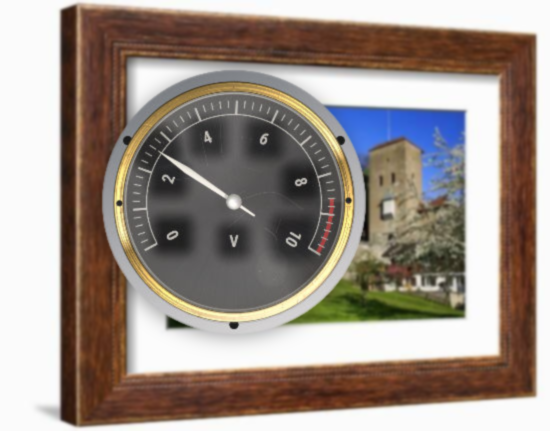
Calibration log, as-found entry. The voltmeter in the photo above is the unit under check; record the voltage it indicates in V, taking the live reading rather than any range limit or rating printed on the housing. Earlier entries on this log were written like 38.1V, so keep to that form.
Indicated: 2.6V
